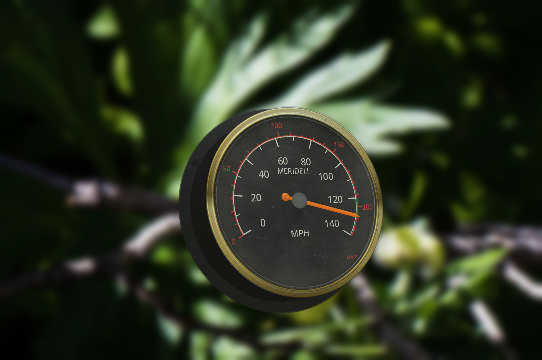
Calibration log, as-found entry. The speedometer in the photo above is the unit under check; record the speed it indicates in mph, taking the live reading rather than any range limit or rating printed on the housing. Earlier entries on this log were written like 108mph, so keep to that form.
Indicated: 130mph
